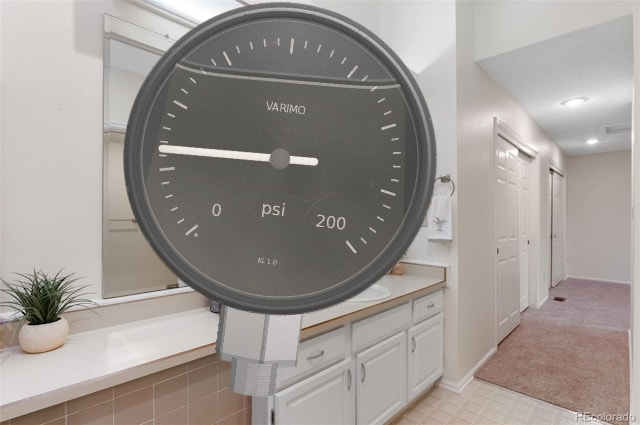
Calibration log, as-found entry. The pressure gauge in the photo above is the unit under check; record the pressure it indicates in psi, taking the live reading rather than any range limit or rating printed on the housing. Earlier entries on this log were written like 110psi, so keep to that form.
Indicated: 32.5psi
